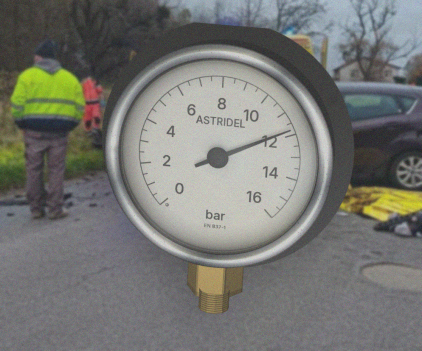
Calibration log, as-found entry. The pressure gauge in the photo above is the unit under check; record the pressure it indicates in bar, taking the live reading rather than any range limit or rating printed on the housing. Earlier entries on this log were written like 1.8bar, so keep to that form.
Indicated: 11.75bar
